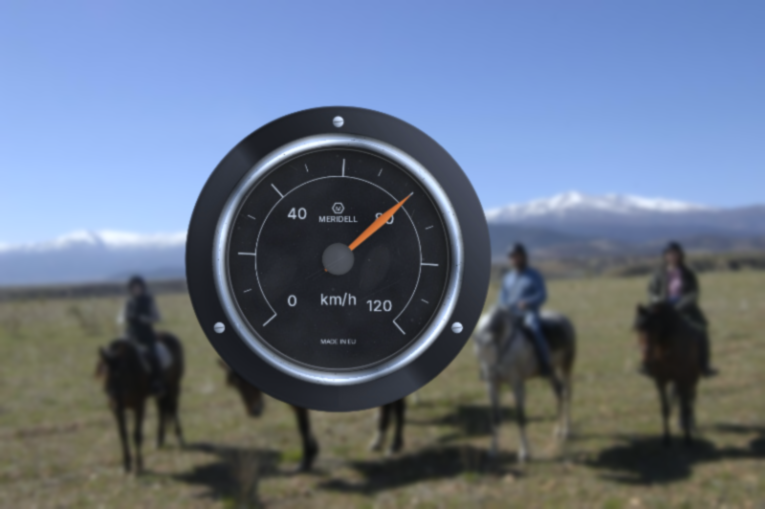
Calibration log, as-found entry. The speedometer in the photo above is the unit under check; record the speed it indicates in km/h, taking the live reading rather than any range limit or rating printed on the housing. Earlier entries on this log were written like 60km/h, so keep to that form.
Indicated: 80km/h
